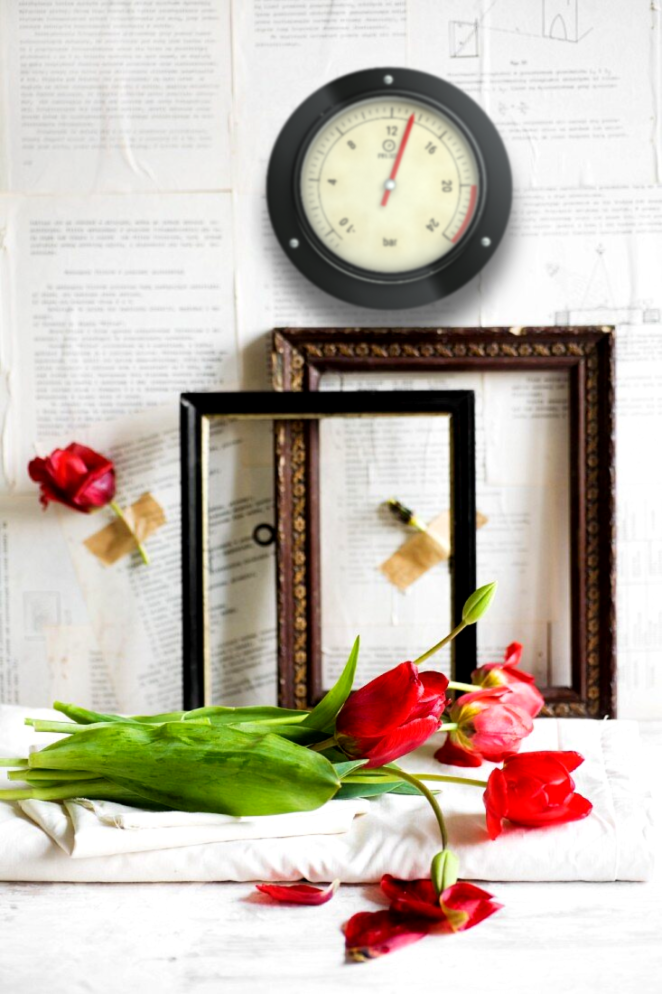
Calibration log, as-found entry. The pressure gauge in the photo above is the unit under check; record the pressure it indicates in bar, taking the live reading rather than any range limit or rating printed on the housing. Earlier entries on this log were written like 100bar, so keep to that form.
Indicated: 13.5bar
